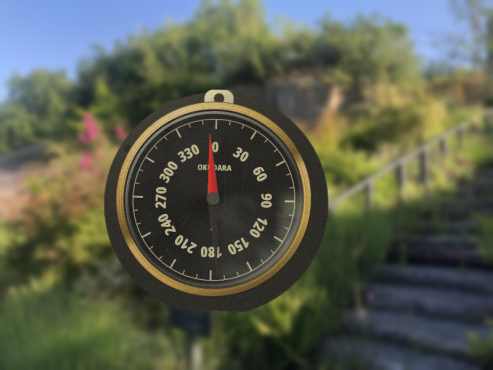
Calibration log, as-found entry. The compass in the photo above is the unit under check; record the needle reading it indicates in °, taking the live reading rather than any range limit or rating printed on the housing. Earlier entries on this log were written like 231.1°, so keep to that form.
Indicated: 355°
